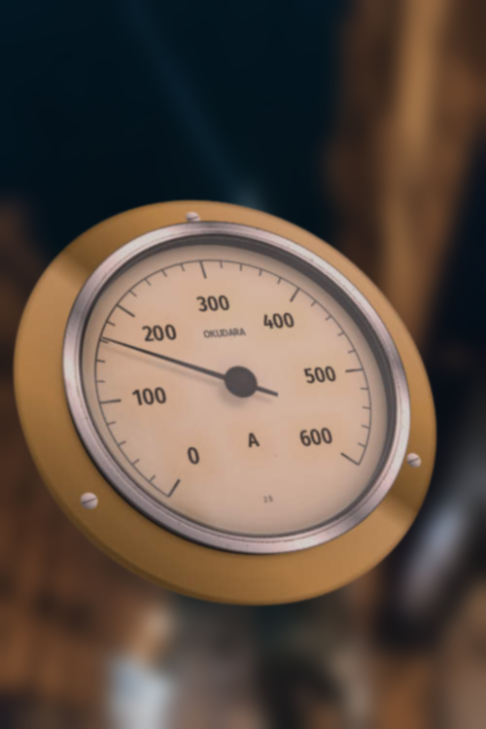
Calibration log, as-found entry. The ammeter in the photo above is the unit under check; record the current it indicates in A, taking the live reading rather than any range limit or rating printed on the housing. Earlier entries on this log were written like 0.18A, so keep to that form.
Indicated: 160A
